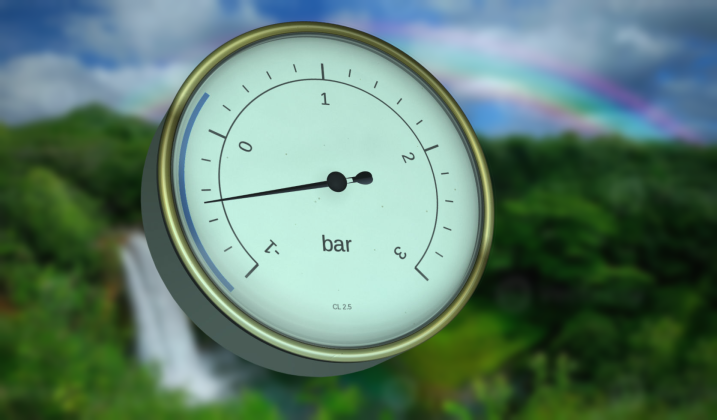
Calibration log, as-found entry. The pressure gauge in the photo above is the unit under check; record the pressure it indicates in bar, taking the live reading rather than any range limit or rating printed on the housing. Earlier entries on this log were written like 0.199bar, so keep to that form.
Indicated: -0.5bar
